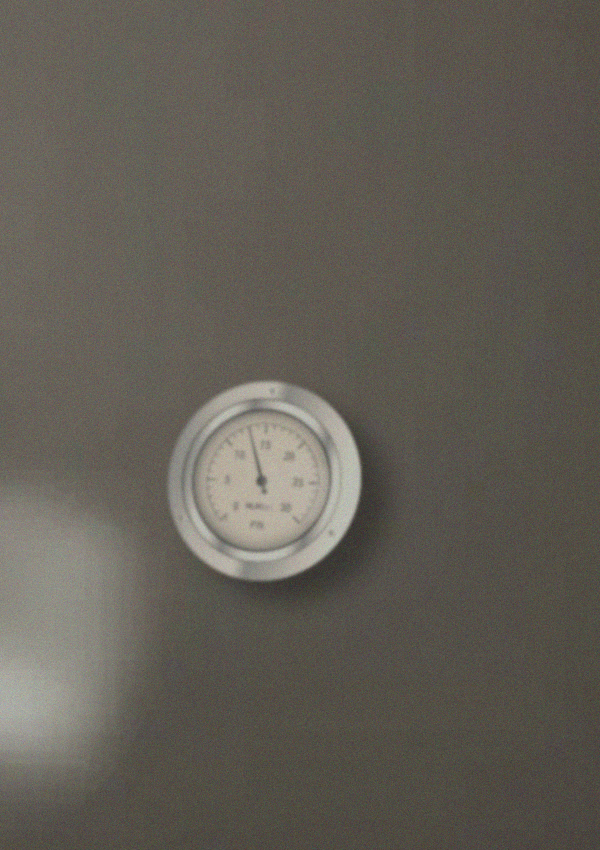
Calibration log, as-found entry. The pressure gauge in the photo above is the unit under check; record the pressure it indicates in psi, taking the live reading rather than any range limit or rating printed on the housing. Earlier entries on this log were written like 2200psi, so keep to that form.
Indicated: 13psi
